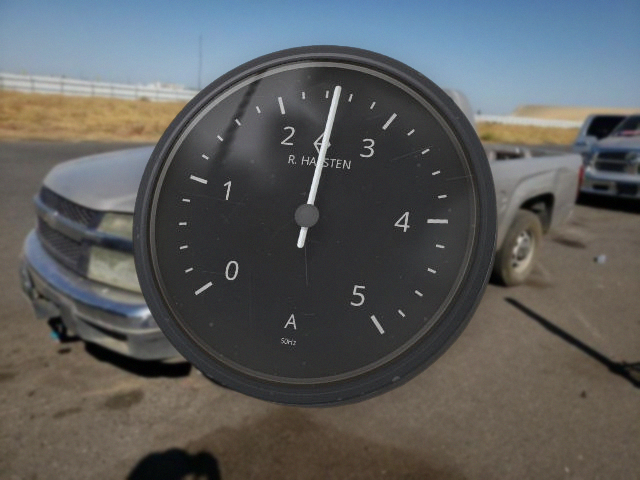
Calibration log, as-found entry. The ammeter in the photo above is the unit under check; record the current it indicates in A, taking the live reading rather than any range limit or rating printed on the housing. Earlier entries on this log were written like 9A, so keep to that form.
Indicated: 2.5A
